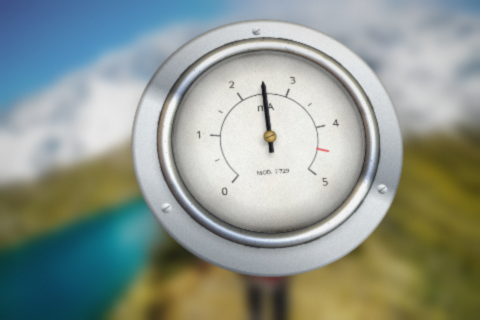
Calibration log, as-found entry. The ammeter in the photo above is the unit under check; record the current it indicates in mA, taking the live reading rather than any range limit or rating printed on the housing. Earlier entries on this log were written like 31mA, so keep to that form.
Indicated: 2.5mA
